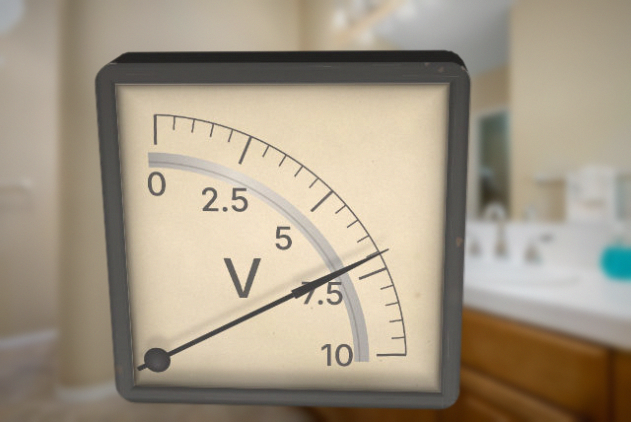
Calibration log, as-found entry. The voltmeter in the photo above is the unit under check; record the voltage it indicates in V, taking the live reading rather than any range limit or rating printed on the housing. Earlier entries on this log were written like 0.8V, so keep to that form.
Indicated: 7V
